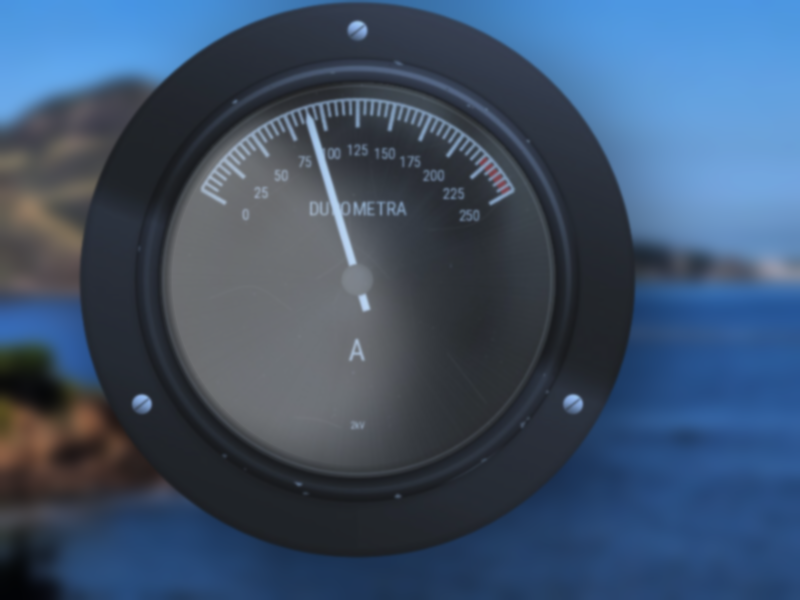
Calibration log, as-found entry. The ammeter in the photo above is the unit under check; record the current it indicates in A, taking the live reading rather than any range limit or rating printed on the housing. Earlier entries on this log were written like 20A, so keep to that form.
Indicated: 90A
